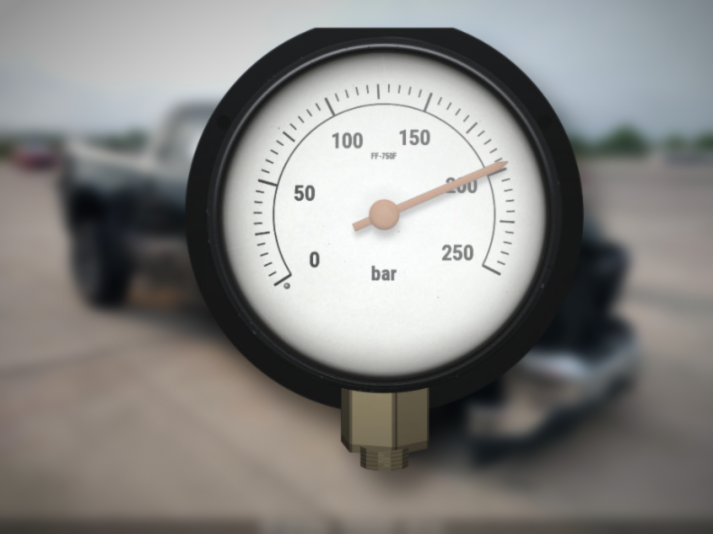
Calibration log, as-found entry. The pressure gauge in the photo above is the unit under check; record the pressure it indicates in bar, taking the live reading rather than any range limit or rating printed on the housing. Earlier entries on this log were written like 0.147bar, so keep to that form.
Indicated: 197.5bar
